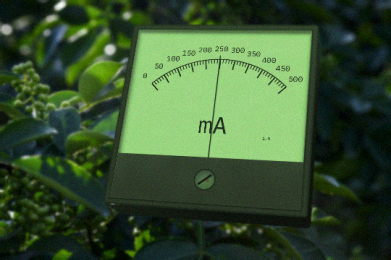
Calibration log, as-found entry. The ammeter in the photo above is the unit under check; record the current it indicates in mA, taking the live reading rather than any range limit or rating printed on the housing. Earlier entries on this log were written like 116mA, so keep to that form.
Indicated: 250mA
